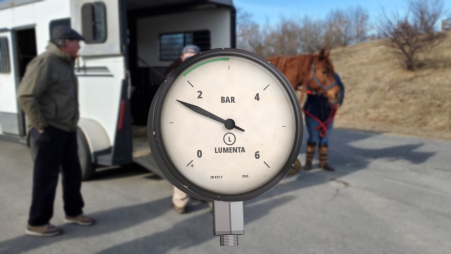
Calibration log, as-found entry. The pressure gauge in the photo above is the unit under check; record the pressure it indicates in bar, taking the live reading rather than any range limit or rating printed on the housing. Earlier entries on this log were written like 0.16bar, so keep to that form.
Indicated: 1.5bar
